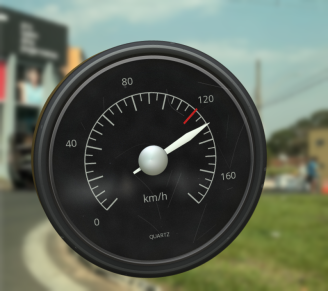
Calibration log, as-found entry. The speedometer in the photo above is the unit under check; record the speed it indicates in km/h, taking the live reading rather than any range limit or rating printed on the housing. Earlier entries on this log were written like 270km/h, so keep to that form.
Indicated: 130km/h
